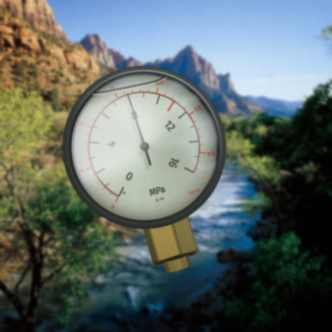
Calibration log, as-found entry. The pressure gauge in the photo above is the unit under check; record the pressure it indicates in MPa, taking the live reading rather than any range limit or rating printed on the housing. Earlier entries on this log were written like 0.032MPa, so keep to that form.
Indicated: 8MPa
